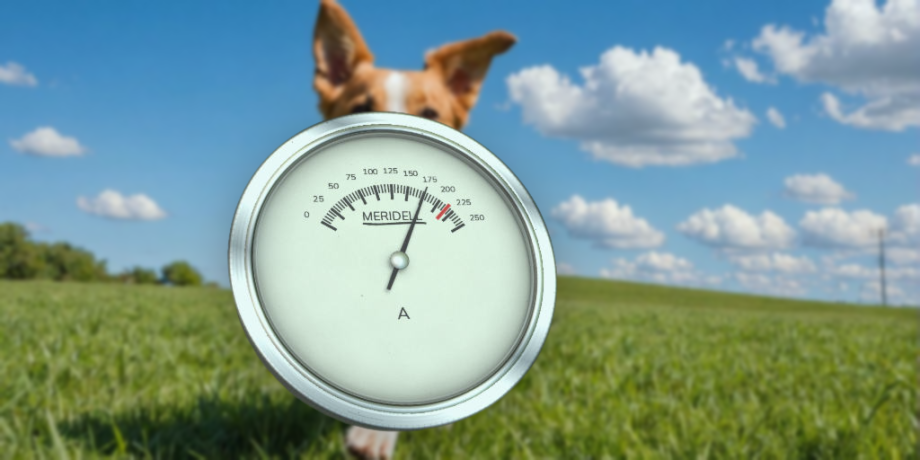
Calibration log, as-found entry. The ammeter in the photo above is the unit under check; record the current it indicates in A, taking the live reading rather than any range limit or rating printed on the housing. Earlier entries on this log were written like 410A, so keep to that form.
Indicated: 175A
